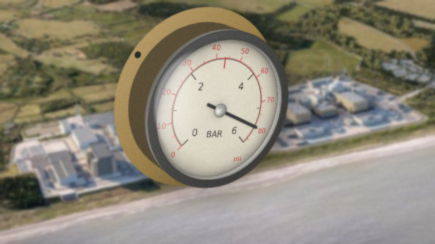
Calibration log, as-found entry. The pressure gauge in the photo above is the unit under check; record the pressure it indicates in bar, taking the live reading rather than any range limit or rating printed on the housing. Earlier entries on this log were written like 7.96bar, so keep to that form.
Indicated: 5.5bar
